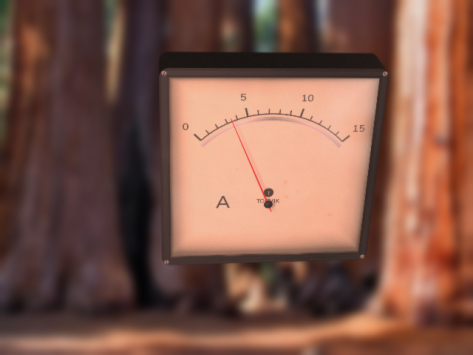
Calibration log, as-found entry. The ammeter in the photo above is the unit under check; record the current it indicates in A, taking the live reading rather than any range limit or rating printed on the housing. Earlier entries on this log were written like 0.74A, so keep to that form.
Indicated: 3.5A
